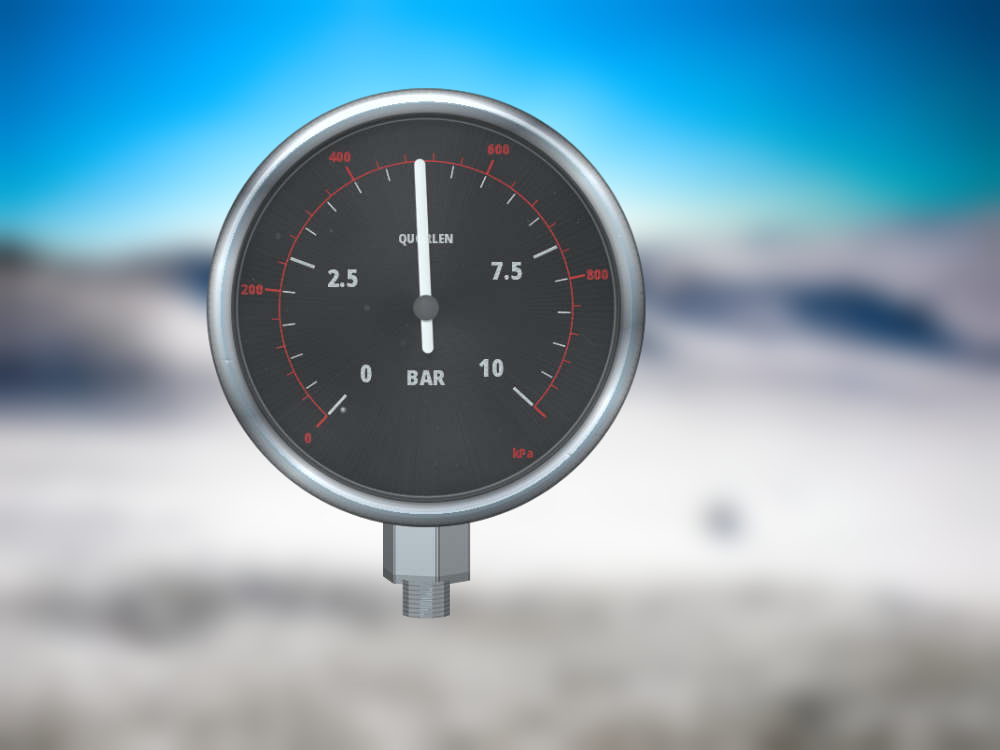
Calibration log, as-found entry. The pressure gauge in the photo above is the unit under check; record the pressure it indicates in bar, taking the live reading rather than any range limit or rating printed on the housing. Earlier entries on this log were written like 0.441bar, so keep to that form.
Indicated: 5bar
